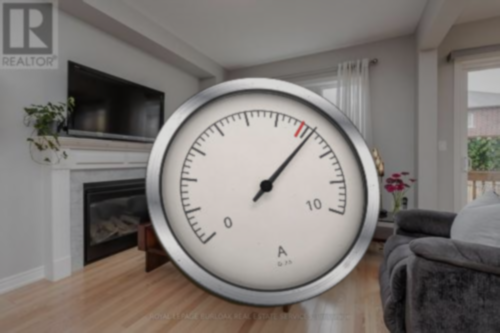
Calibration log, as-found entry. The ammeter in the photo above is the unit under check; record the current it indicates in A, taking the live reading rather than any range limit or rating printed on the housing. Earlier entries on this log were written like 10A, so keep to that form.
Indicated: 7.2A
